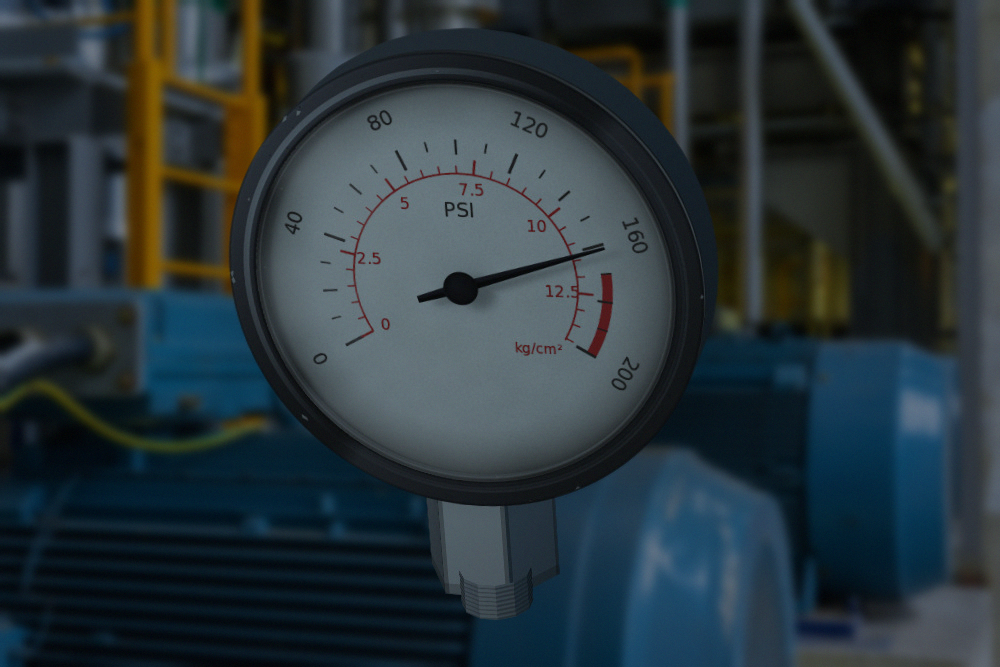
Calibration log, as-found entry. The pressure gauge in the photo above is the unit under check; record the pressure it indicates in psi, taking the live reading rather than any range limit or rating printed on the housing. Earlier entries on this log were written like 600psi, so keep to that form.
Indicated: 160psi
